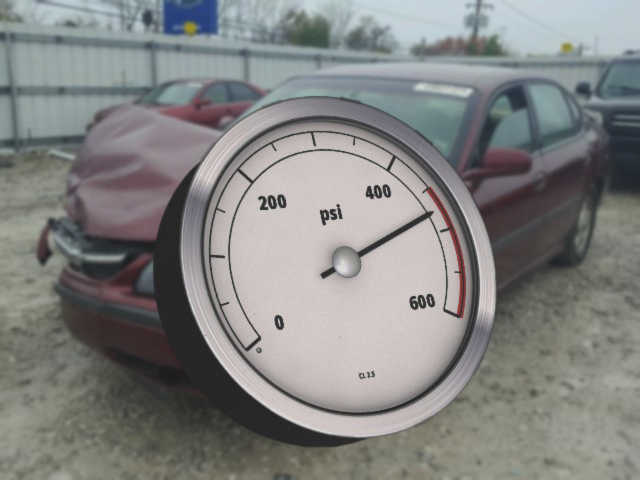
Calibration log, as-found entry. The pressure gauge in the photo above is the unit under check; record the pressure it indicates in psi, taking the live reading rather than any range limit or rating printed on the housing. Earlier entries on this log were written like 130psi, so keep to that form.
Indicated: 475psi
